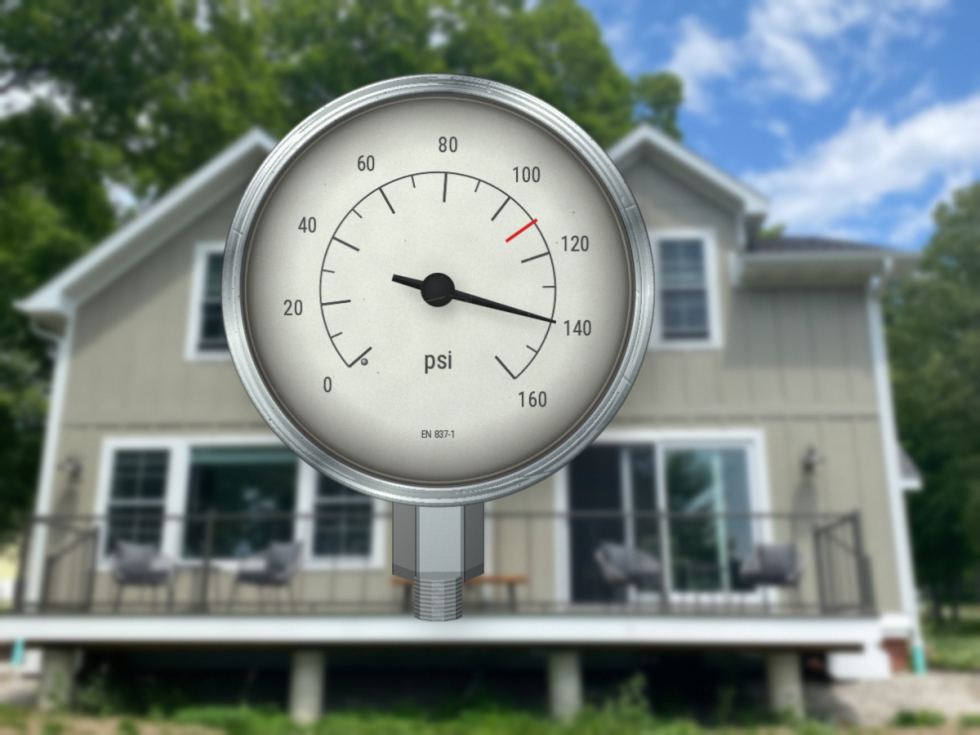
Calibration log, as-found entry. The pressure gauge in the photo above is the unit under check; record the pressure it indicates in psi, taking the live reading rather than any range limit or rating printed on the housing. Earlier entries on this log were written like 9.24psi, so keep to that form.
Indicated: 140psi
